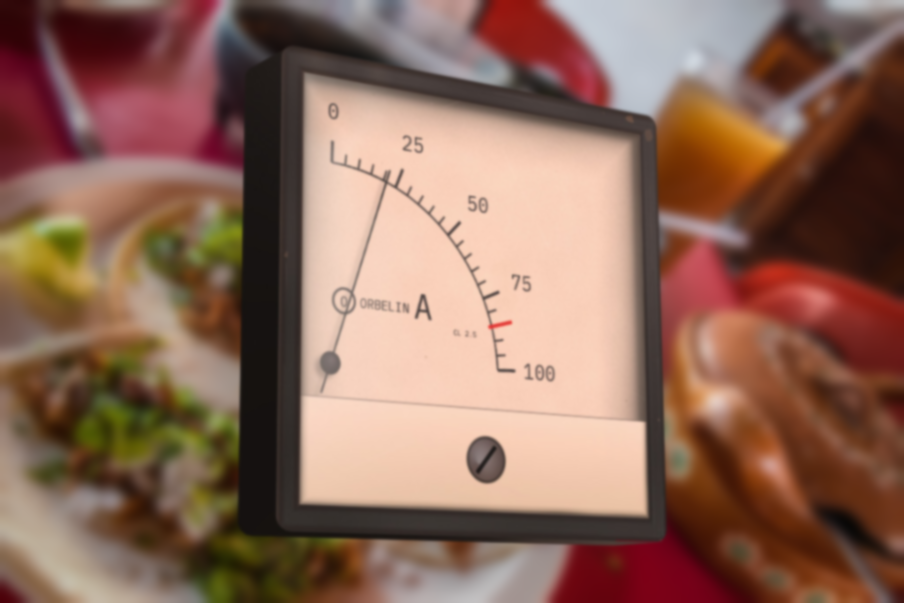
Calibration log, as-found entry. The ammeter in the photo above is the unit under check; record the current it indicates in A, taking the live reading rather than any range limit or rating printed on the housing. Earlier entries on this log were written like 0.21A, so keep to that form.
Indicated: 20A
